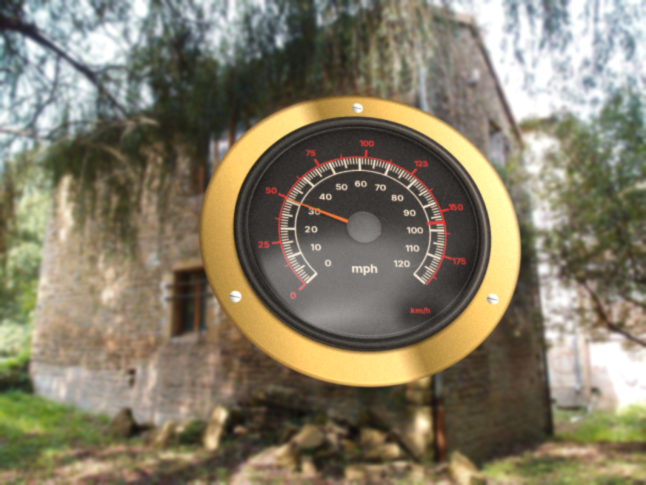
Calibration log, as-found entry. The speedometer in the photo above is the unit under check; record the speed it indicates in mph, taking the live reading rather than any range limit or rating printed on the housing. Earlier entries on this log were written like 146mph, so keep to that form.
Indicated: 30mph
